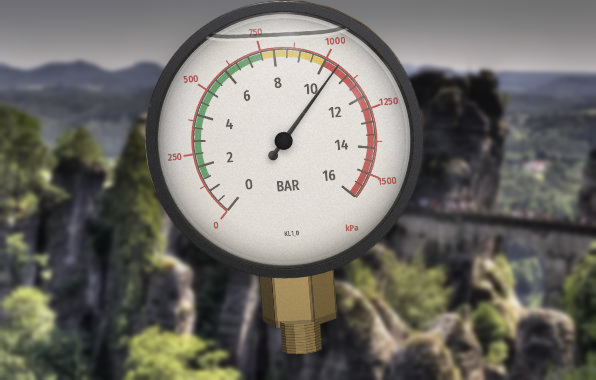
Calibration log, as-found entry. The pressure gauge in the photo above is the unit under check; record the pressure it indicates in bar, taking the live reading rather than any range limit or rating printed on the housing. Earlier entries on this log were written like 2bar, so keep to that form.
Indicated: 10.5bar
